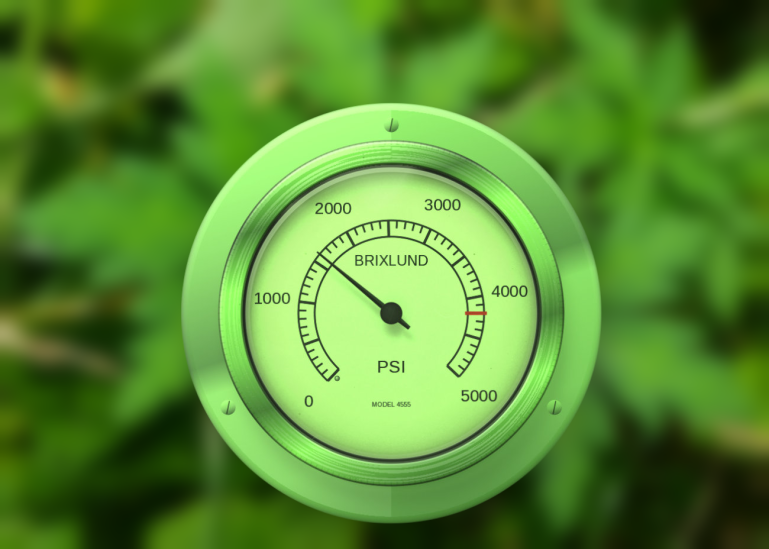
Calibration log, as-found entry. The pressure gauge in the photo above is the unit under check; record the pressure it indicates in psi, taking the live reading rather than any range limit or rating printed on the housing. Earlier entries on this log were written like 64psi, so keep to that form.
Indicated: 1600psi
